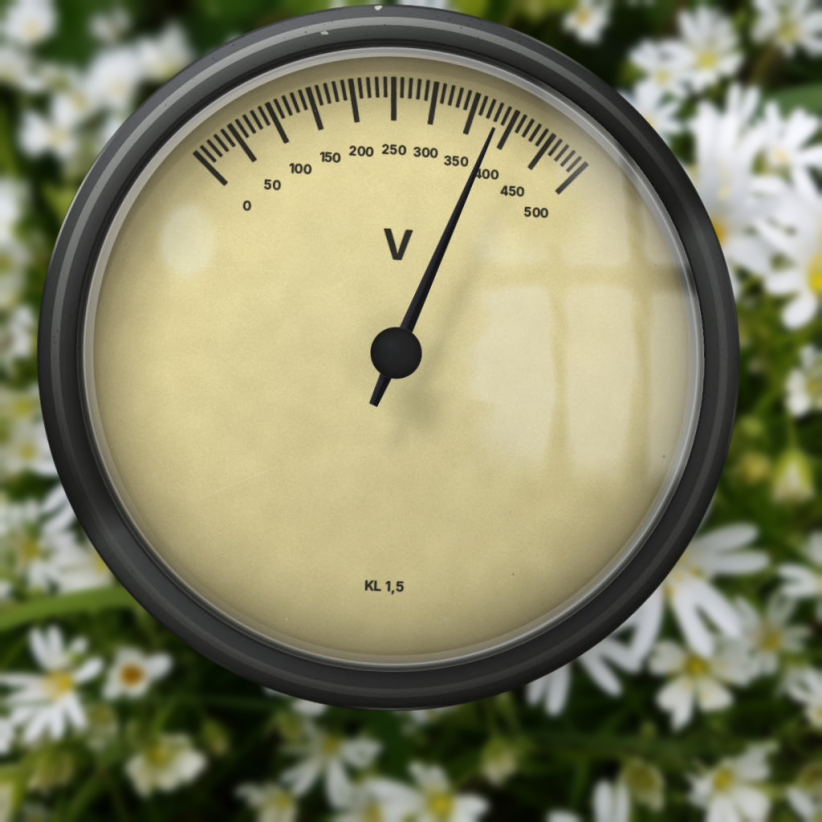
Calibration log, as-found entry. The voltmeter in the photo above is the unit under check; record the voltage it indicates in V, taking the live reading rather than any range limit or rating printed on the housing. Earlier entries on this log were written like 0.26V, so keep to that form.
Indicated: 380V
